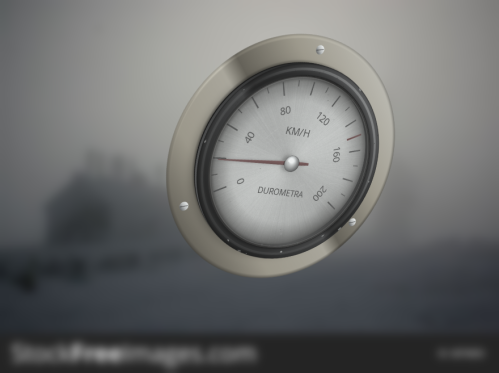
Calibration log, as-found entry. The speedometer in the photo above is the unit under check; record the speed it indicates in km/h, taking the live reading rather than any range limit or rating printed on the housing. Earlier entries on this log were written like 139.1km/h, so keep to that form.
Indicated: 20km/h
